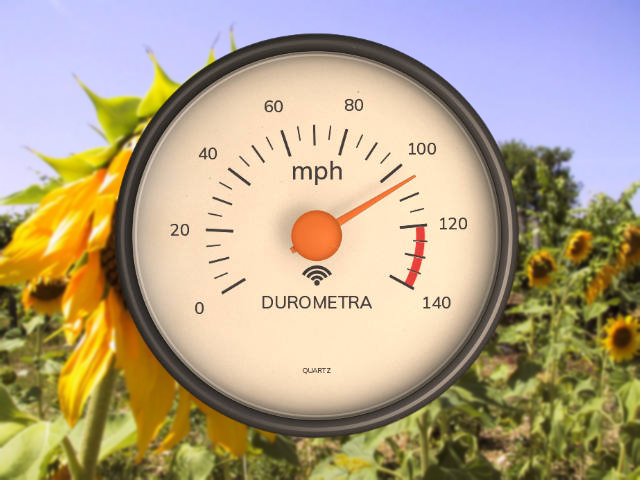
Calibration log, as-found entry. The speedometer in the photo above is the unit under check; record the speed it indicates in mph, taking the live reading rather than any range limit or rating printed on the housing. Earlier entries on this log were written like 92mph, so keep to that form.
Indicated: 105mph
